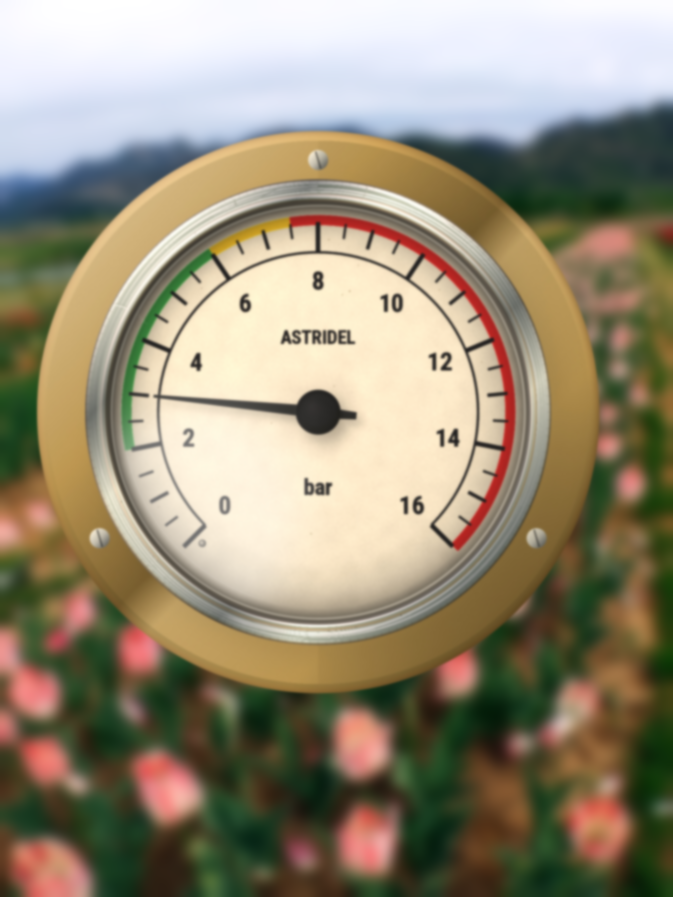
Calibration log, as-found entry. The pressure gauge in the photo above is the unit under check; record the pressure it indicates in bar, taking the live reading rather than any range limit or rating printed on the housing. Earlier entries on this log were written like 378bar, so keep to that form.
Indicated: 3bar
